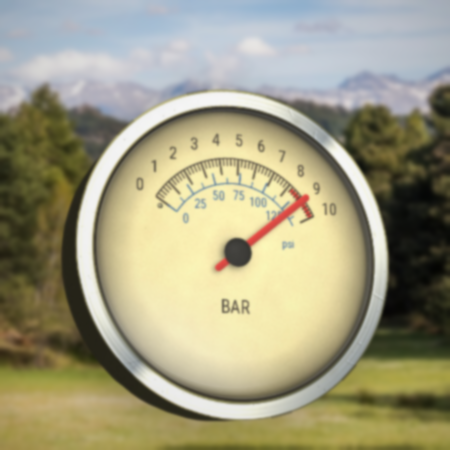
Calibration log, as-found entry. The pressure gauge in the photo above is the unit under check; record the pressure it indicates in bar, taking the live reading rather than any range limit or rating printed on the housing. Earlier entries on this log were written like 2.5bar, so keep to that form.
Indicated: 9bar
